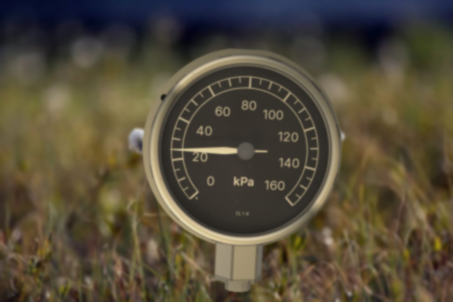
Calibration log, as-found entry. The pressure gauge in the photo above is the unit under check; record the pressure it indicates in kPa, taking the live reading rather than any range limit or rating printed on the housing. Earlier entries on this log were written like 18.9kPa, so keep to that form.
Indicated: 25kPa
